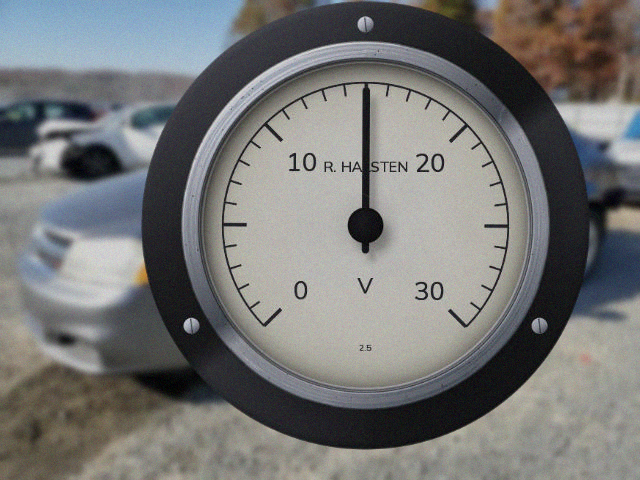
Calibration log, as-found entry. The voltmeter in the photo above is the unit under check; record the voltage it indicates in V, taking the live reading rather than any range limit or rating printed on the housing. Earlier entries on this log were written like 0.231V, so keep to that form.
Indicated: 15V
